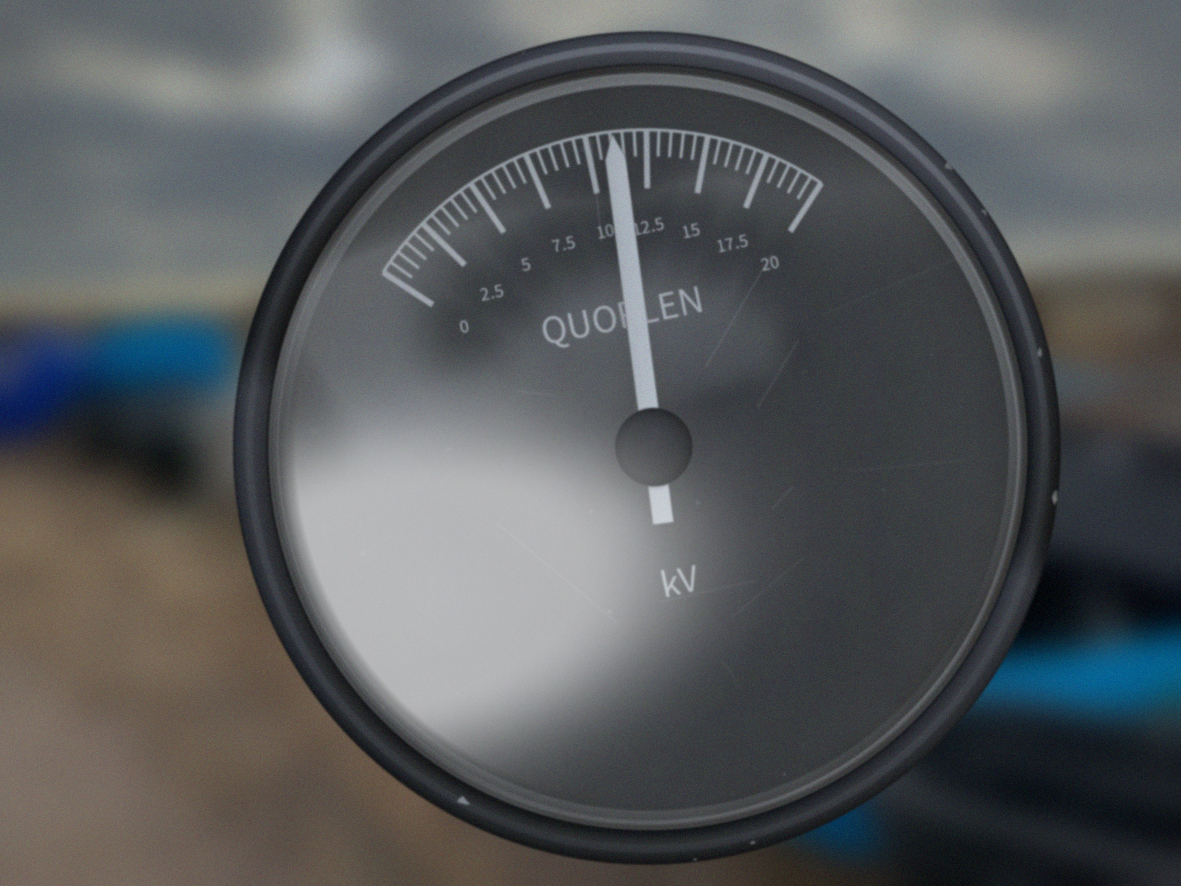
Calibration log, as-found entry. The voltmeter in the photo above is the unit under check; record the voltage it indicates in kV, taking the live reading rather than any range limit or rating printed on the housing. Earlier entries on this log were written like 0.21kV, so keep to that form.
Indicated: 11kV
